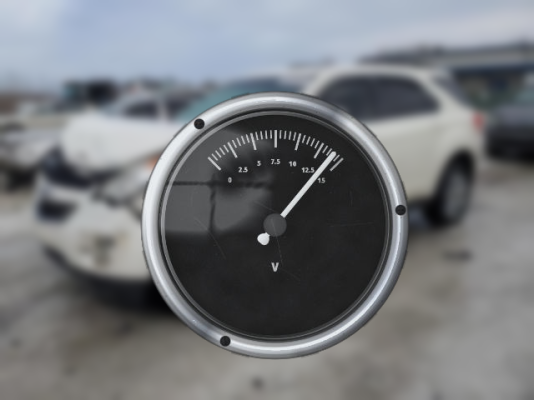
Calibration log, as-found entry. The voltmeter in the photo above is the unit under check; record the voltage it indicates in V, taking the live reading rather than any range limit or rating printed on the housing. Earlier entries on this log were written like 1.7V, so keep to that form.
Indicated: 14V
